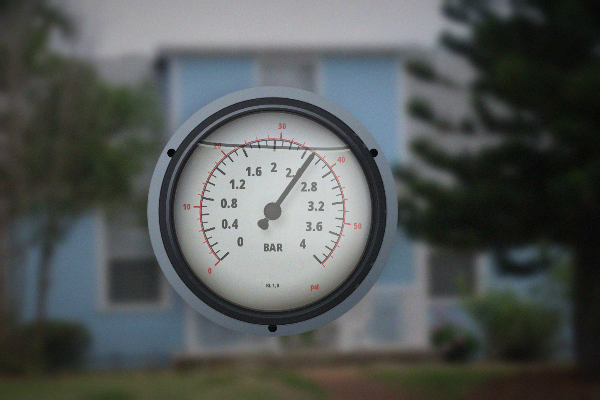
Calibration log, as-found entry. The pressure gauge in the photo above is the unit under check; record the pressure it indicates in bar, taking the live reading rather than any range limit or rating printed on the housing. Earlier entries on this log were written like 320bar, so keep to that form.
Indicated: 2.5bar
